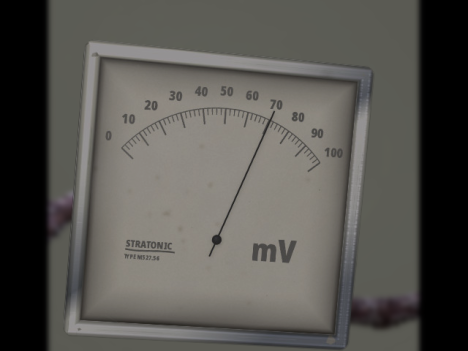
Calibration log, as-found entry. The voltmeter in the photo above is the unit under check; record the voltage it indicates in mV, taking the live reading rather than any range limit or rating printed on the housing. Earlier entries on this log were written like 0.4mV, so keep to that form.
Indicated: 70mV
